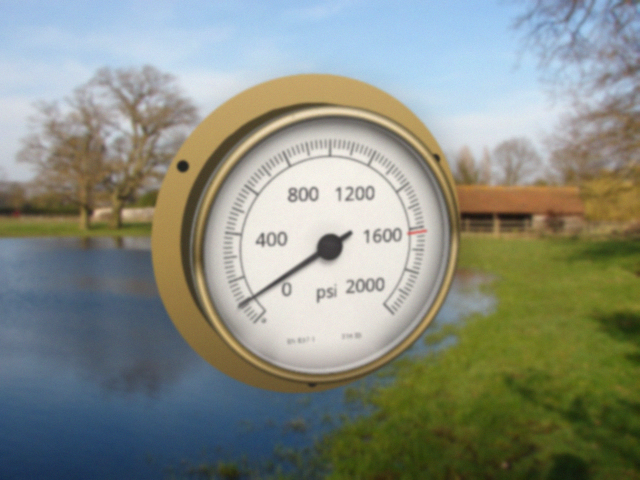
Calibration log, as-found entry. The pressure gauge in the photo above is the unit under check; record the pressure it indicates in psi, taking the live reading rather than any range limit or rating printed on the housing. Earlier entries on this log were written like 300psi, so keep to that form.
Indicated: 100psi
